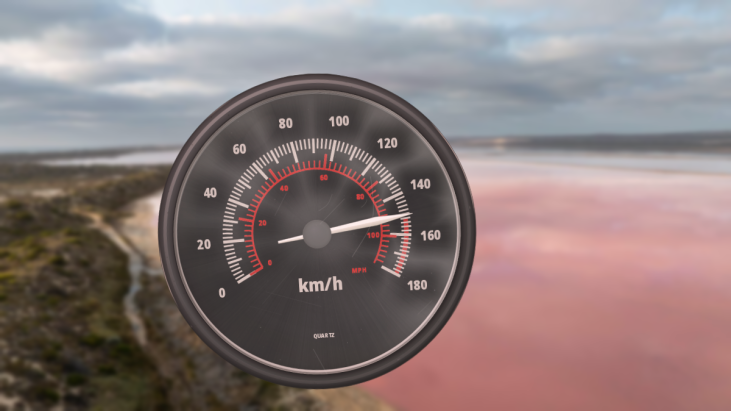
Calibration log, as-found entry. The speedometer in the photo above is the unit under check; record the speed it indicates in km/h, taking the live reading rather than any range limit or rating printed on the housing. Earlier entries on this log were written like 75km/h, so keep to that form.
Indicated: 150km/h
